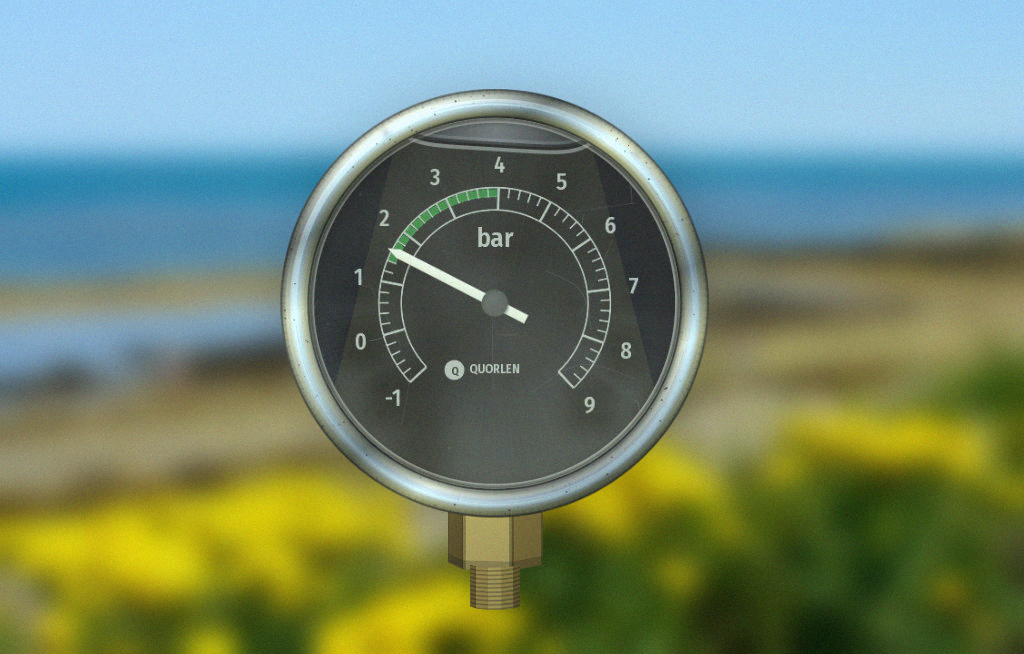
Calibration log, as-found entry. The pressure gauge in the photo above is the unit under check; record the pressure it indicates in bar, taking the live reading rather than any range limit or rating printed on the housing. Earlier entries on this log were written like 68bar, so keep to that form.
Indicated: 1.6bar
